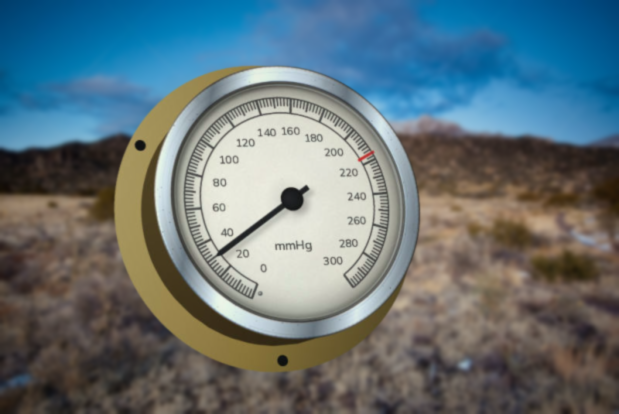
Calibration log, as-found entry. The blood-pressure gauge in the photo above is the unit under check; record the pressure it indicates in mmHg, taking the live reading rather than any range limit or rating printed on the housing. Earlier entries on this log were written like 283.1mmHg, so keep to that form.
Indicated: 30mmHg
